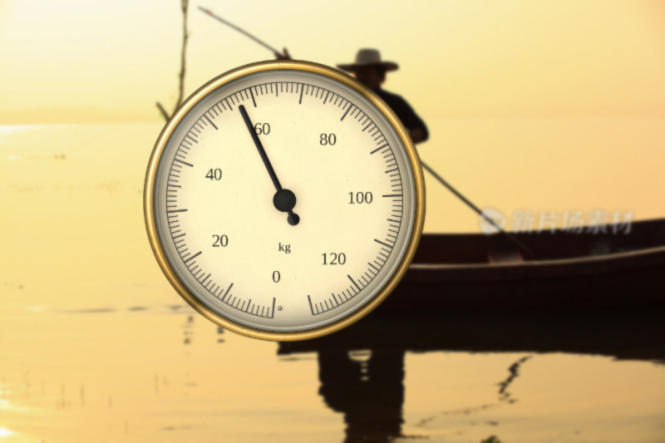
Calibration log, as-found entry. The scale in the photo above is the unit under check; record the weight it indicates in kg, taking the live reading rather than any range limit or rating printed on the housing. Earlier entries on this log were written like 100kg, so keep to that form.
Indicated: 57kg
